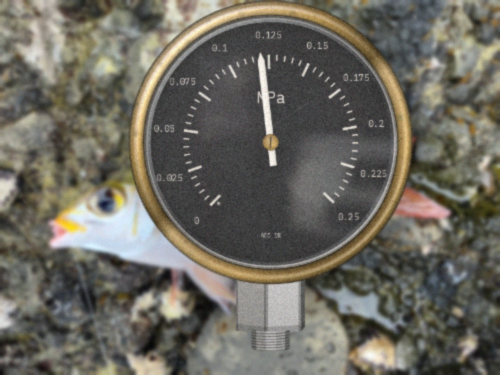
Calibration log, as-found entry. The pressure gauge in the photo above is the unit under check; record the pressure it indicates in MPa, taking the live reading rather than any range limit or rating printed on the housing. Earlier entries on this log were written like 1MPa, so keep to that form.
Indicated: 0.12MPa
